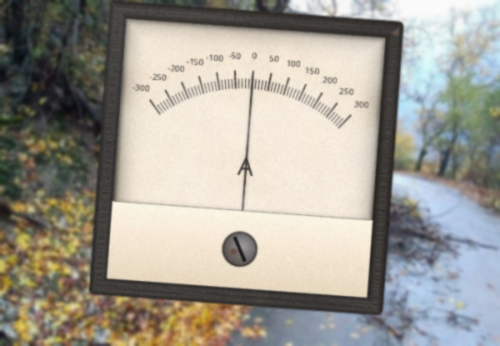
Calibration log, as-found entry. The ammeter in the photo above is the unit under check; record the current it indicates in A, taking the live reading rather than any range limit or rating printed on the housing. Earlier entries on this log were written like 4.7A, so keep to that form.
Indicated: 0A
